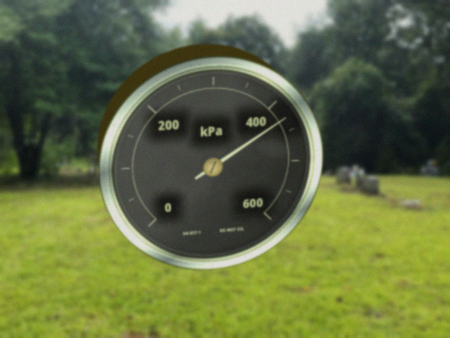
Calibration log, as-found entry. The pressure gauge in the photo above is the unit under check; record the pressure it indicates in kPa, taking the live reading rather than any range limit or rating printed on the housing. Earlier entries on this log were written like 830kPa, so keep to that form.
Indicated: 425kPa
